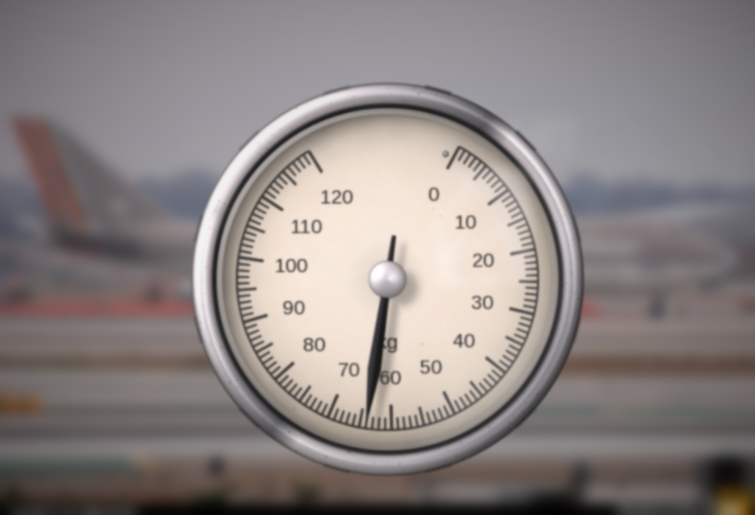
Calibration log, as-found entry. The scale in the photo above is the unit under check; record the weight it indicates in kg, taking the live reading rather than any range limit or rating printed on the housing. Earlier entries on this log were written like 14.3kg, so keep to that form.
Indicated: 64kg
